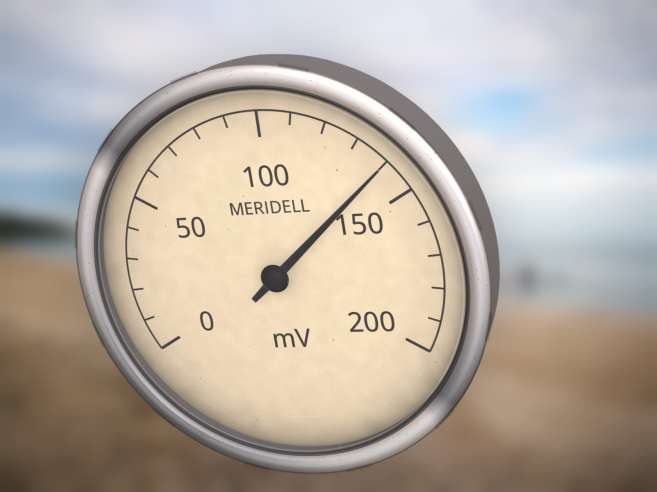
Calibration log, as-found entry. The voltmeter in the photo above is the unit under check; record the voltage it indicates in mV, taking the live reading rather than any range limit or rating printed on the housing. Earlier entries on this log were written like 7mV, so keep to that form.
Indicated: 140mV
